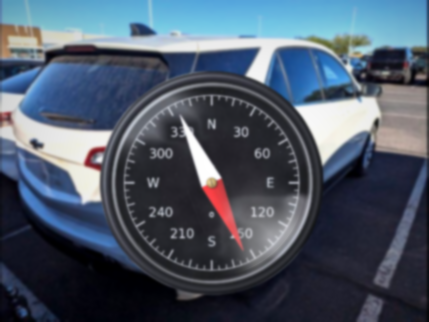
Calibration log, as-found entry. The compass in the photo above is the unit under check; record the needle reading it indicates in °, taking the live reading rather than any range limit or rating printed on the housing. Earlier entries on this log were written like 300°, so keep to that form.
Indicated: 155°
